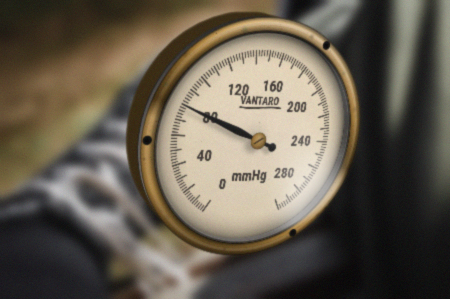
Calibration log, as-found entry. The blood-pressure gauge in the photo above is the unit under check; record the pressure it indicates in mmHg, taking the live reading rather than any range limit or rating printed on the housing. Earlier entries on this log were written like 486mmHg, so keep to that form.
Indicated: 80mmHg
